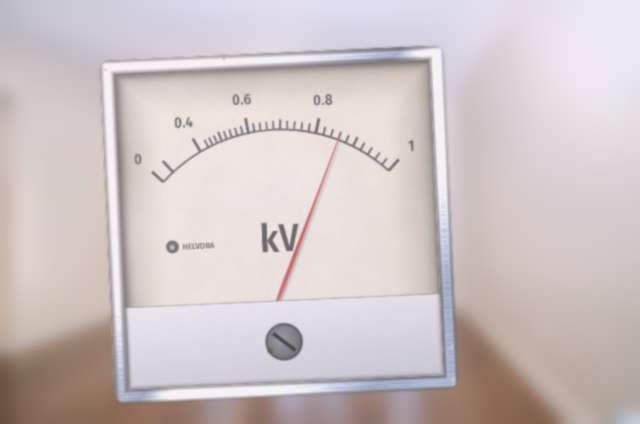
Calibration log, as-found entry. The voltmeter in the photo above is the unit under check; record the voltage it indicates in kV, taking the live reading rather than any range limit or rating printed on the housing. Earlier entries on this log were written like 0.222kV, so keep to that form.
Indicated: 0.86kV
